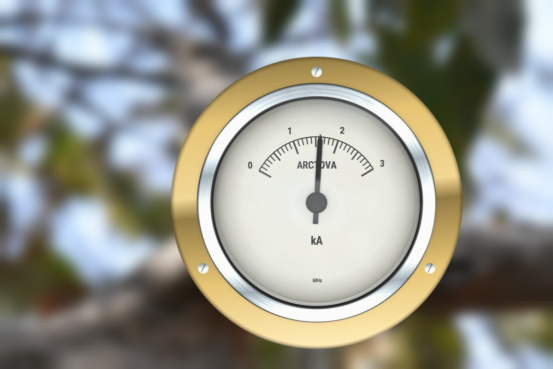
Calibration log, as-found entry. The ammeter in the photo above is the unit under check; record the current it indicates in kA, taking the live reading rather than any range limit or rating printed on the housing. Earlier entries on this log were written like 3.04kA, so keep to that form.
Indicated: 1.6kA
